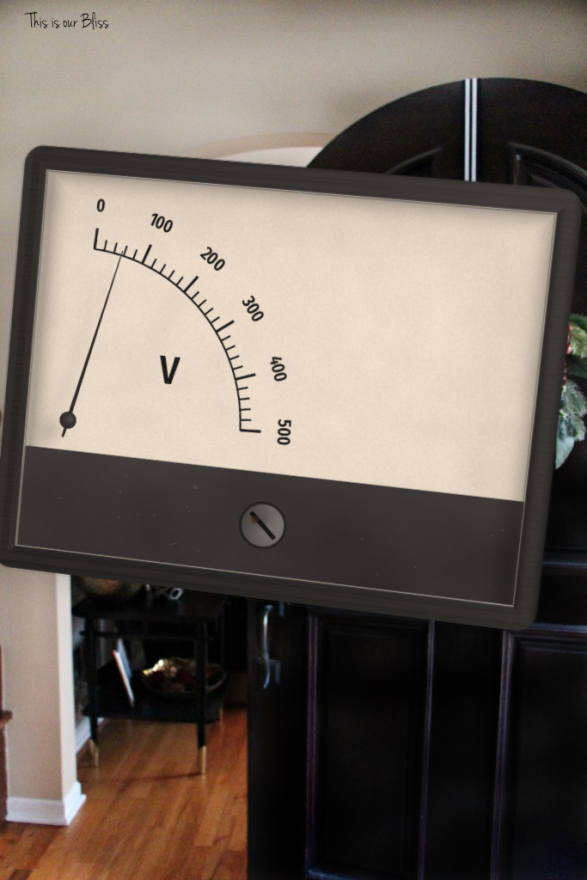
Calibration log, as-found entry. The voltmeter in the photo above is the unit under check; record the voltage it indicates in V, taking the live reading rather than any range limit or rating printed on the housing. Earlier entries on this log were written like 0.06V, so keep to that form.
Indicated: 60V
